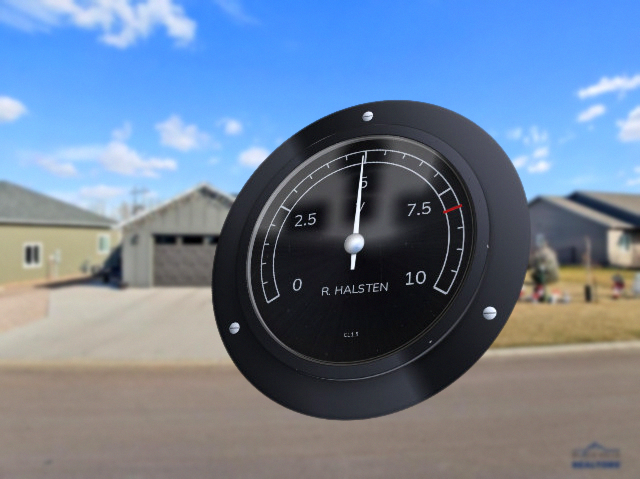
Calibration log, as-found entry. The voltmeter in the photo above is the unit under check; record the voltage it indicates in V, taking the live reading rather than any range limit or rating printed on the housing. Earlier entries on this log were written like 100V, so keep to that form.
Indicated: 5V
